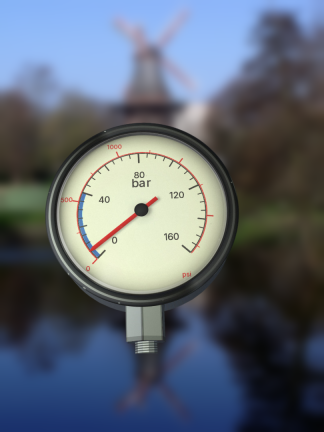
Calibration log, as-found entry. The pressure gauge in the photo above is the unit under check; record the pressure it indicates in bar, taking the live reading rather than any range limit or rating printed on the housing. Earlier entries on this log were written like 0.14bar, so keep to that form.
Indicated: 5bar
